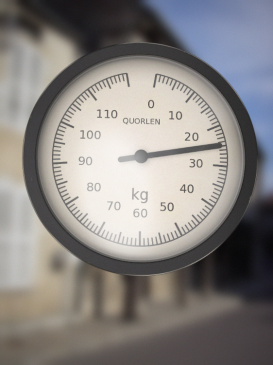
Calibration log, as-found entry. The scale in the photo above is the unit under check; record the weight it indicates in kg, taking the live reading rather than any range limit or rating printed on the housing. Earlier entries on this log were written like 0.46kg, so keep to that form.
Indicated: 25kg
